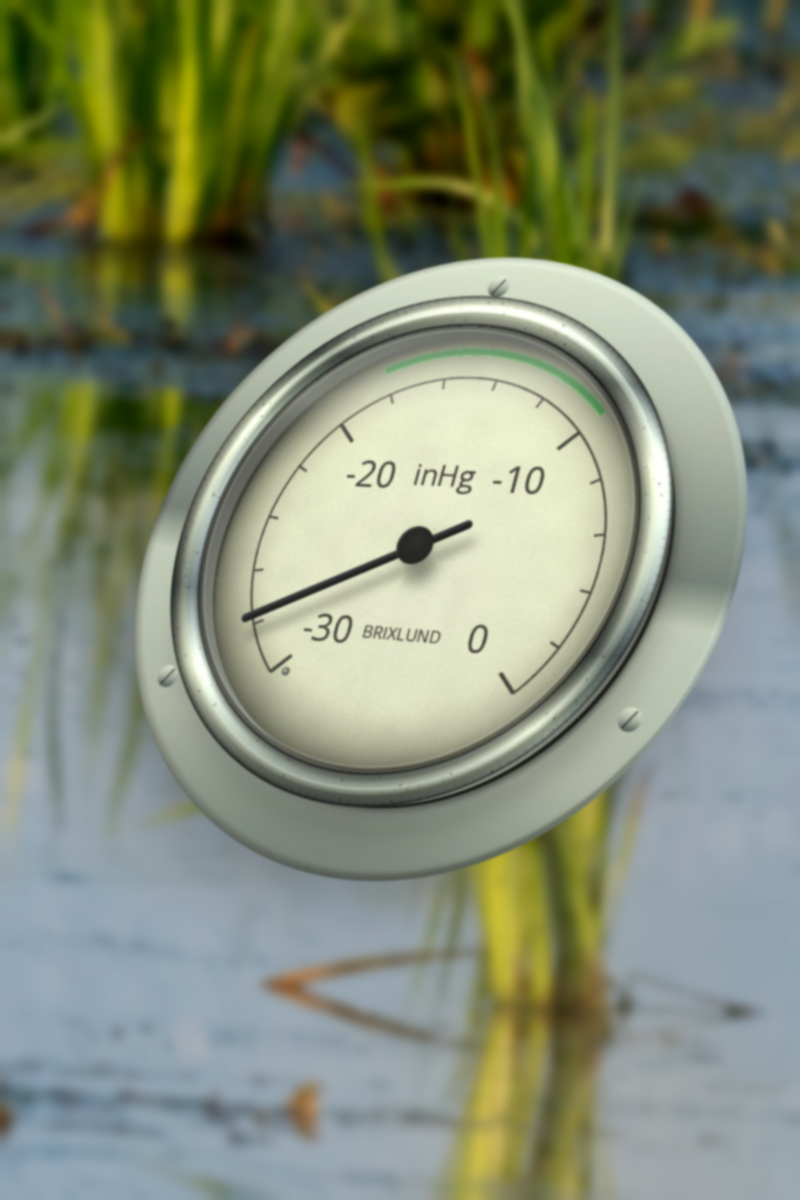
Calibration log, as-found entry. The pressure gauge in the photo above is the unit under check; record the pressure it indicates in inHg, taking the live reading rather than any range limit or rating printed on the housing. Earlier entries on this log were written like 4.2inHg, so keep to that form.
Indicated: -28inHg
